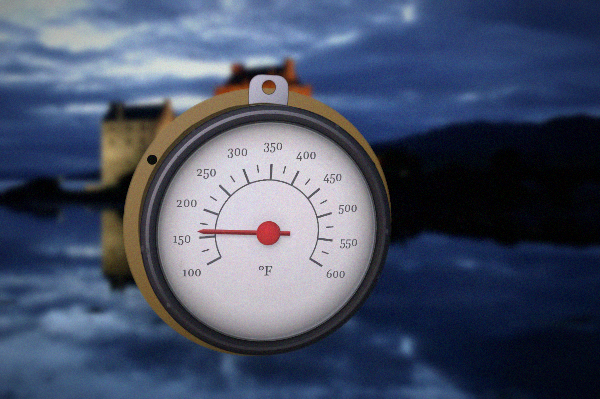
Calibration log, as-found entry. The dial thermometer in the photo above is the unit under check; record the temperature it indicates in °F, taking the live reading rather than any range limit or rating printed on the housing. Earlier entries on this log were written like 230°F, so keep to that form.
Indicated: 162.5°F
